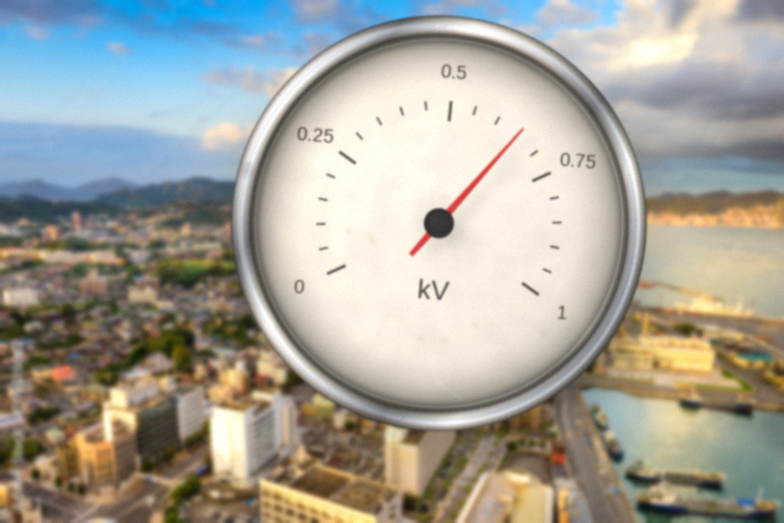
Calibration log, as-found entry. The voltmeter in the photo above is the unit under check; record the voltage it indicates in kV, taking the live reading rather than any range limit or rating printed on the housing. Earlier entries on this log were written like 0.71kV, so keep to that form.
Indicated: 0.65kV
